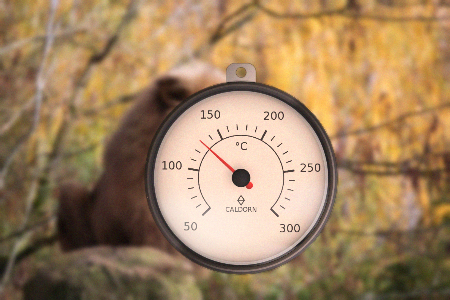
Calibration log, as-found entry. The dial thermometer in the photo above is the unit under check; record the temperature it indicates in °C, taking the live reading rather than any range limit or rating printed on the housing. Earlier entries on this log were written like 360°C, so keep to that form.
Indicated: 130°C
